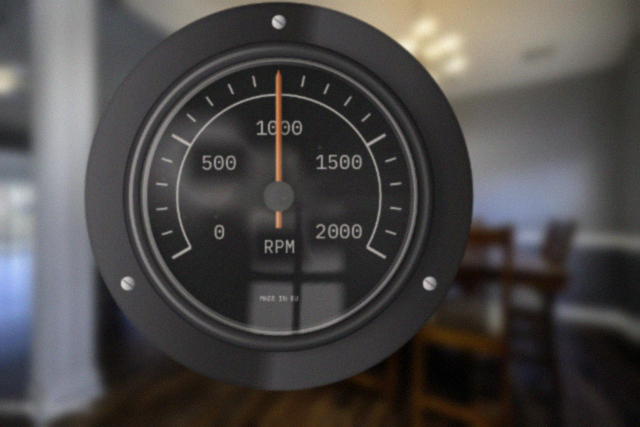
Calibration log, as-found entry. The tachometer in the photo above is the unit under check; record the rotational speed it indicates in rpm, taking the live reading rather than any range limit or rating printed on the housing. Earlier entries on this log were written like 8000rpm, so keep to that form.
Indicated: 1000rpm
